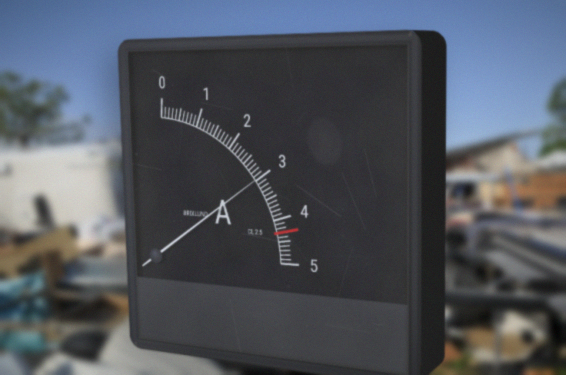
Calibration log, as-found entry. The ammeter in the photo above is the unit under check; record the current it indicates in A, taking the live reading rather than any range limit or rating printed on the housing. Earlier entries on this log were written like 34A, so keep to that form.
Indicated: 3A
